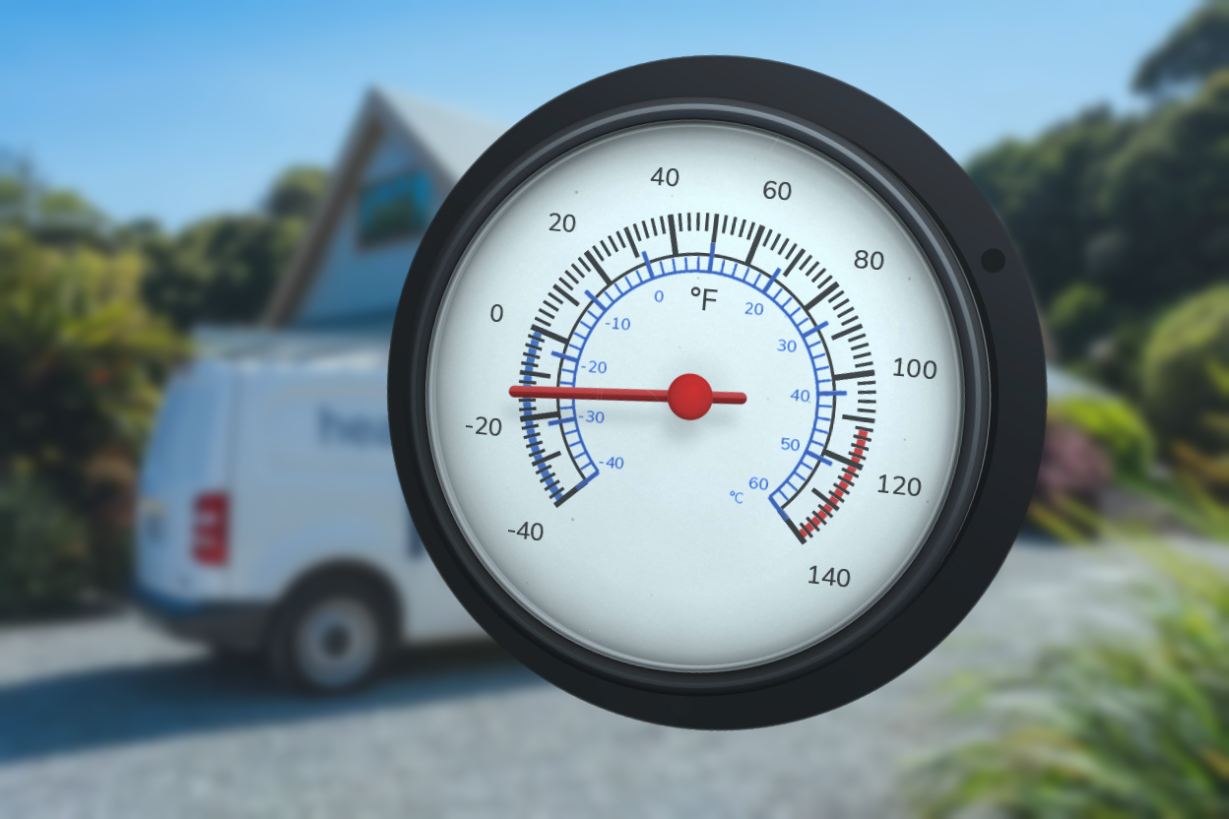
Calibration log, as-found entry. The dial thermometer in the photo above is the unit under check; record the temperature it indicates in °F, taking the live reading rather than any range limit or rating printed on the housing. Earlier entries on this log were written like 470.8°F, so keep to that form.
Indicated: -14°F
